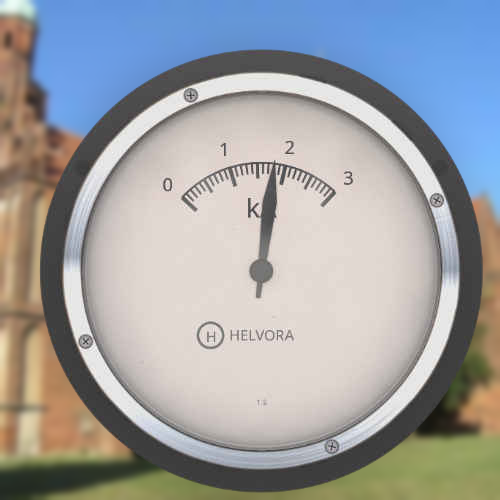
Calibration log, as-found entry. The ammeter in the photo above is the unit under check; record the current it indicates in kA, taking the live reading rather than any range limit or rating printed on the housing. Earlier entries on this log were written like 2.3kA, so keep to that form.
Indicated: 1.8kA
